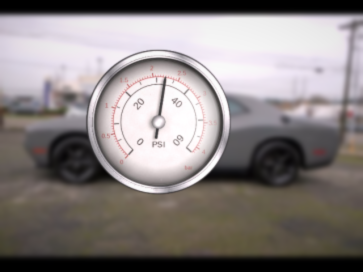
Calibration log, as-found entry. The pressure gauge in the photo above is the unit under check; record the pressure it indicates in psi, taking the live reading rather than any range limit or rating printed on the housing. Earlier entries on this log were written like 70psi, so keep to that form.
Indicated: 32.5psi
